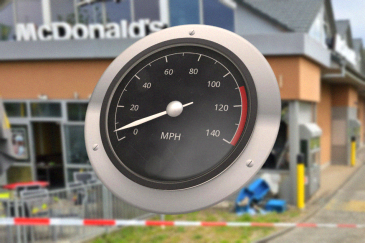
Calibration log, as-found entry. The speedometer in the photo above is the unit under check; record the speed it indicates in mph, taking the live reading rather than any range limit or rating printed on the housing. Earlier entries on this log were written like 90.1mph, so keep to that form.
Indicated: 5mph
